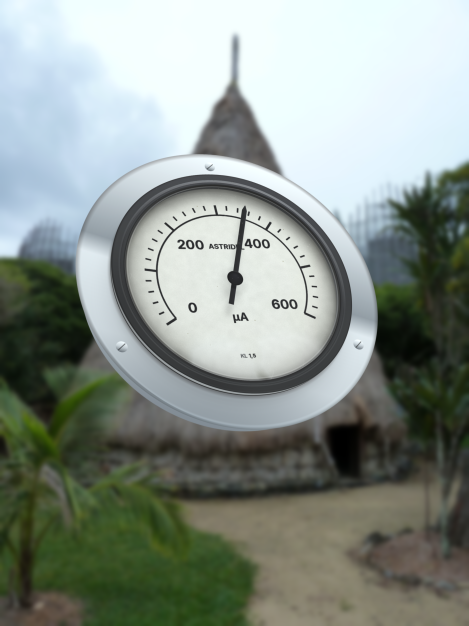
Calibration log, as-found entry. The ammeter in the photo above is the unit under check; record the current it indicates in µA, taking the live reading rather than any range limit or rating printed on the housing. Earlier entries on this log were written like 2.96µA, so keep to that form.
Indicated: 350µA
